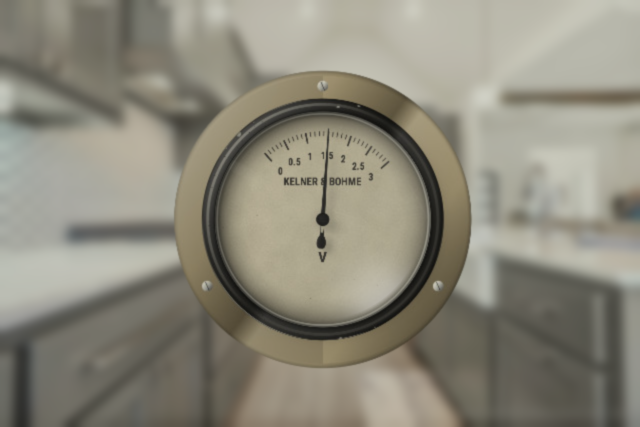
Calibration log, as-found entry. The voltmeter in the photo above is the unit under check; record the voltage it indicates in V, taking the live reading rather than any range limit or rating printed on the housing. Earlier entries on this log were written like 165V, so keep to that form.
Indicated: 1.5V
